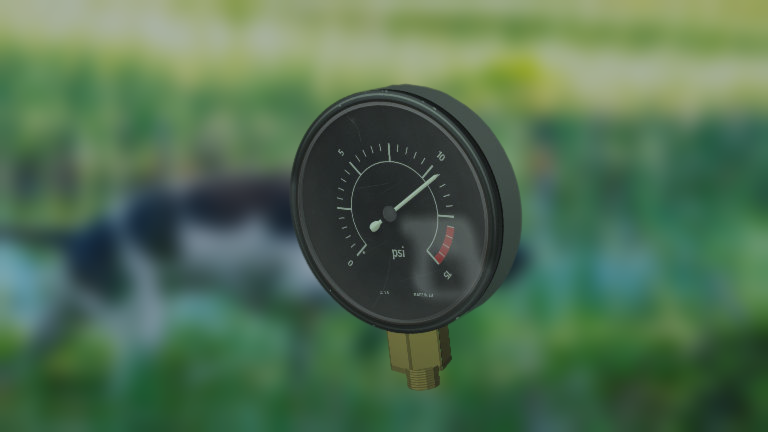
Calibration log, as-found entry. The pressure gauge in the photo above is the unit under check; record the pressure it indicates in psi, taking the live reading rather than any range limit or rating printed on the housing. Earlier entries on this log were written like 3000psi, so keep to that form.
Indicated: 10.5psi
